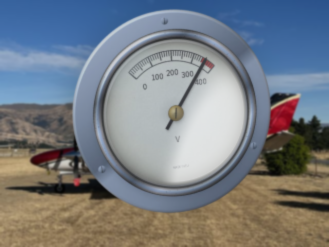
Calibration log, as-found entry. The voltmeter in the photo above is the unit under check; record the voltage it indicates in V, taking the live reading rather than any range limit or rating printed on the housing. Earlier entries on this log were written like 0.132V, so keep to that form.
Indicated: 350V
